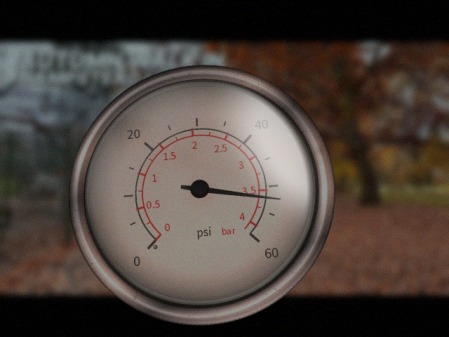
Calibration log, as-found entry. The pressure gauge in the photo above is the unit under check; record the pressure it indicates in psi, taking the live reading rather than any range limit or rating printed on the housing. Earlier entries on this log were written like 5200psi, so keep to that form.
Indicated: 52.5psi
